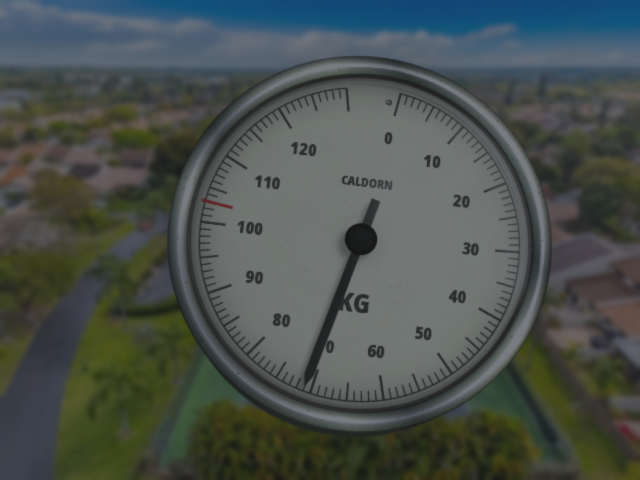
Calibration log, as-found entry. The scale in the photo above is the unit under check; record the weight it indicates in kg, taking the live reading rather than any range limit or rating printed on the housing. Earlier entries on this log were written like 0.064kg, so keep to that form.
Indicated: 71kg
